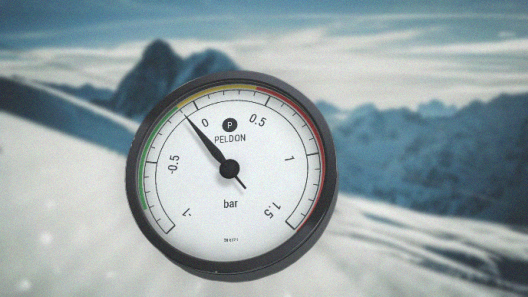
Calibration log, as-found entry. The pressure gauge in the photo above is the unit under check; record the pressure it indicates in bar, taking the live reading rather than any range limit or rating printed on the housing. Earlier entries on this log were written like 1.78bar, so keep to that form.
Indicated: -0.1bar
